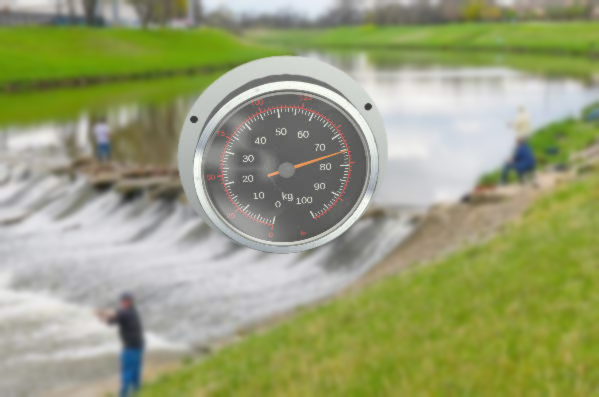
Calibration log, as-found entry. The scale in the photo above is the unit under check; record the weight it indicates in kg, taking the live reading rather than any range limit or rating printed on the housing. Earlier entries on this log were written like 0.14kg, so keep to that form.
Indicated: 75kg
